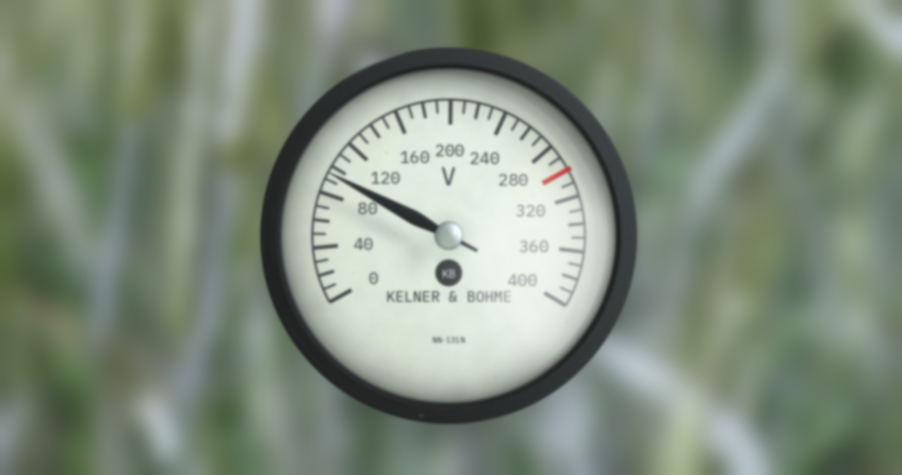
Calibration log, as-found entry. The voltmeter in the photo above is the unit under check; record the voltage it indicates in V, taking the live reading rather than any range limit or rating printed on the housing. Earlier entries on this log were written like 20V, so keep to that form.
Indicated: 95V
